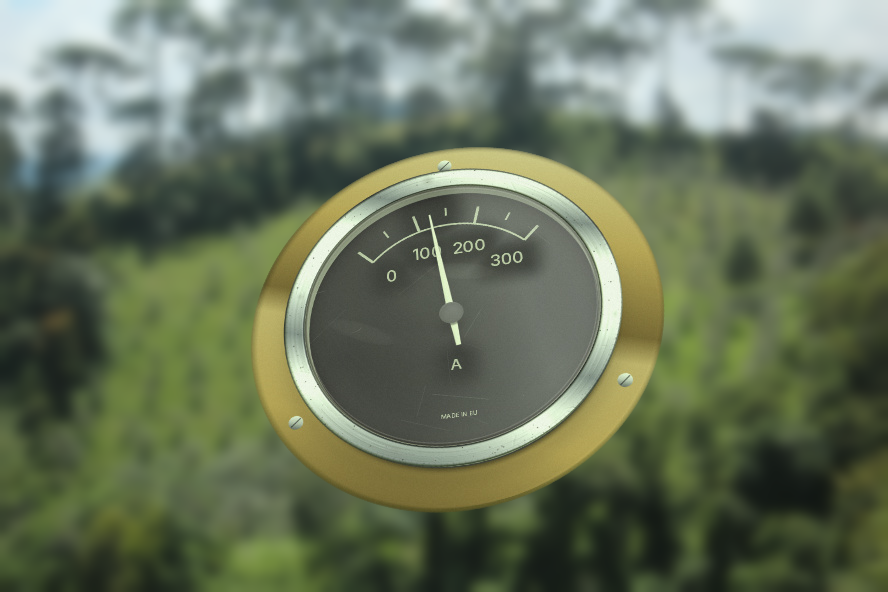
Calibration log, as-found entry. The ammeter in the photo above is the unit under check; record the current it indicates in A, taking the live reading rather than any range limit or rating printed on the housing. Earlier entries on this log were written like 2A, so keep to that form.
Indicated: 125A
